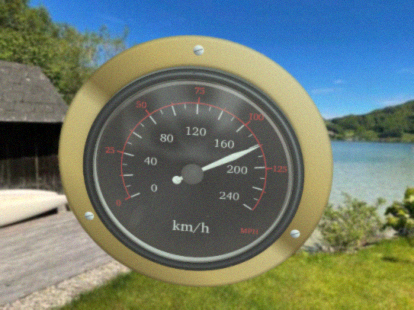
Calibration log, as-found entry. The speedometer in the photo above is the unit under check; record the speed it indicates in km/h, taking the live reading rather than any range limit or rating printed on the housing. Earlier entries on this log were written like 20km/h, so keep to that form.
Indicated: 180km/h
